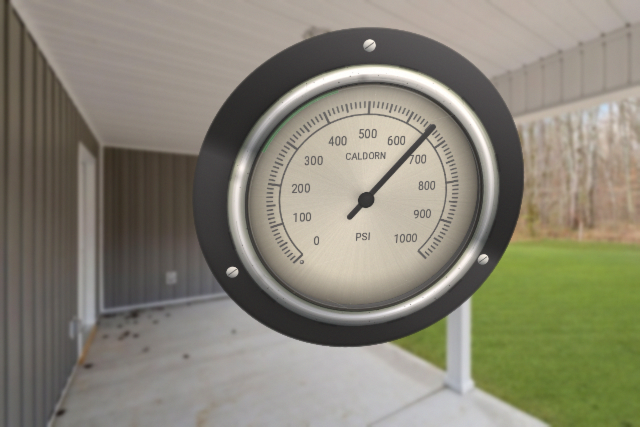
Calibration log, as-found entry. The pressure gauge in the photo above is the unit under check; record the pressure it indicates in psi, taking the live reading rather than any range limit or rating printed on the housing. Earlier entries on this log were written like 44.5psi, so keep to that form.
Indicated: 650psi
